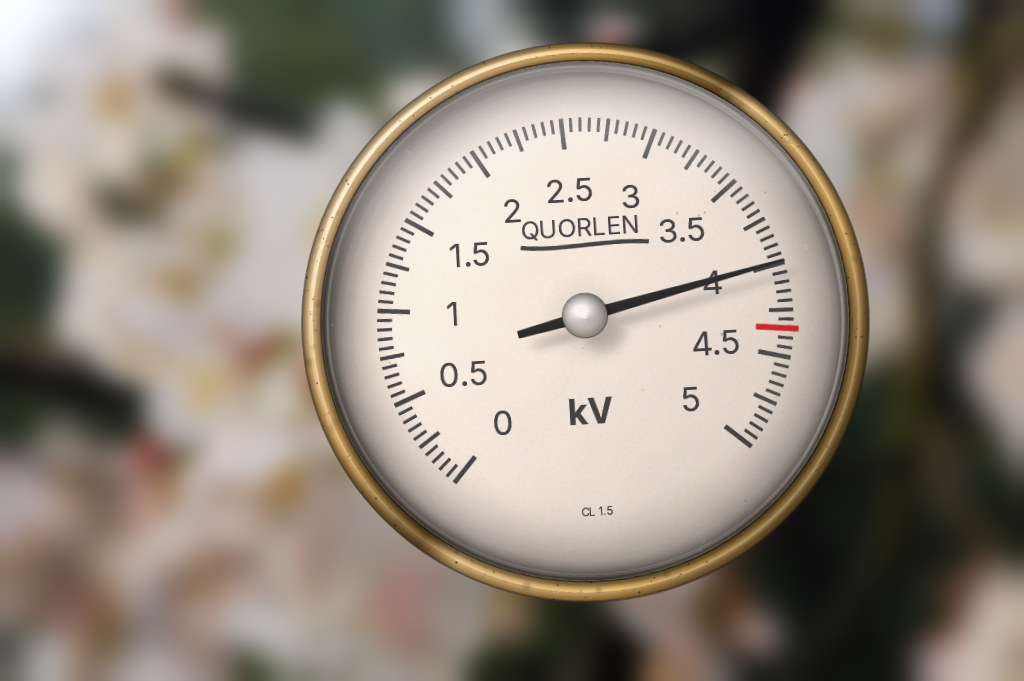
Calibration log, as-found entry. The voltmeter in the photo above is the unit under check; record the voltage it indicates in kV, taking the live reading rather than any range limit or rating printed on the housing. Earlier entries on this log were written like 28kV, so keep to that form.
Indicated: 4kV
